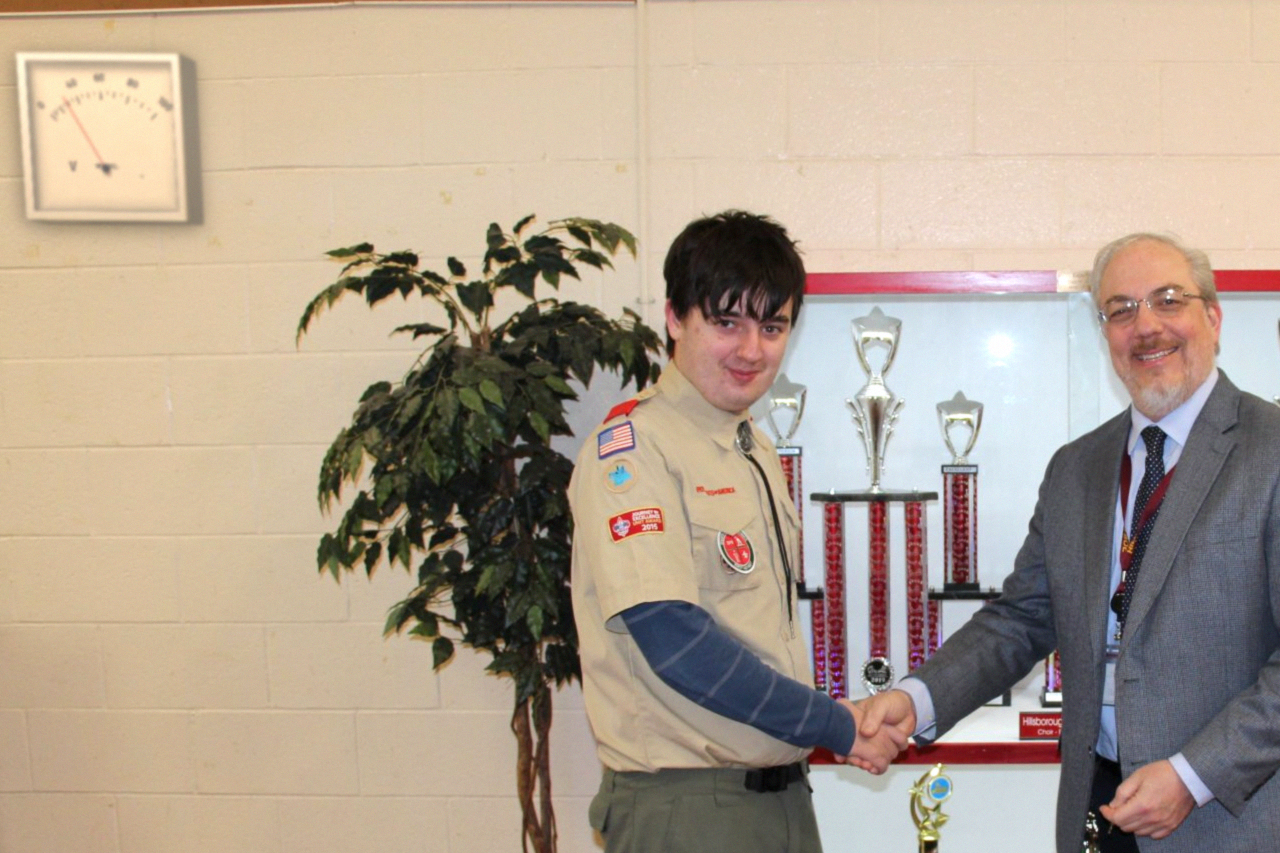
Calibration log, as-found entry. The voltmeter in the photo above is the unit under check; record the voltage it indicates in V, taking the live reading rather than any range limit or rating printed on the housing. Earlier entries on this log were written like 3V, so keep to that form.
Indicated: 30V
